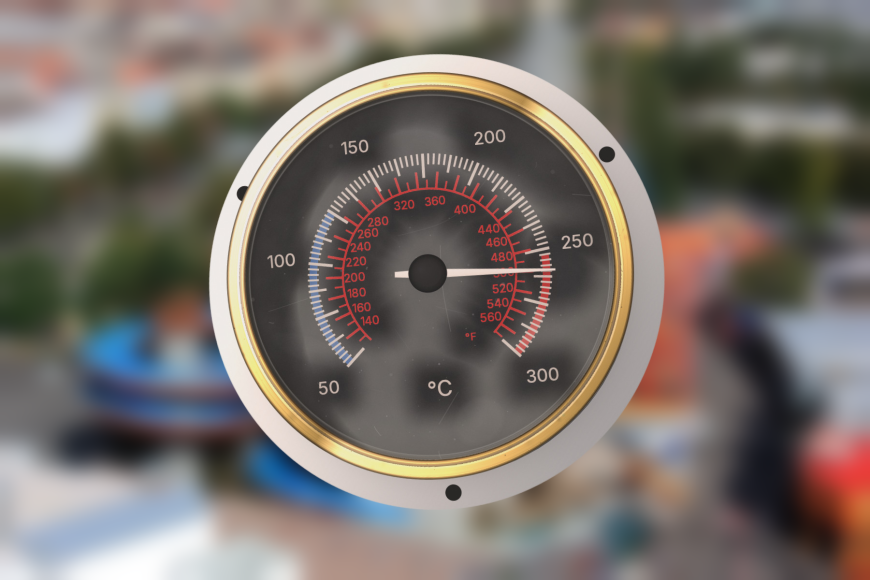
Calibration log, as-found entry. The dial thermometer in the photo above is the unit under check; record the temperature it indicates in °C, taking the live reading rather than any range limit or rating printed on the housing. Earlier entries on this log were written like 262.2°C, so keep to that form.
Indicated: 260°C
